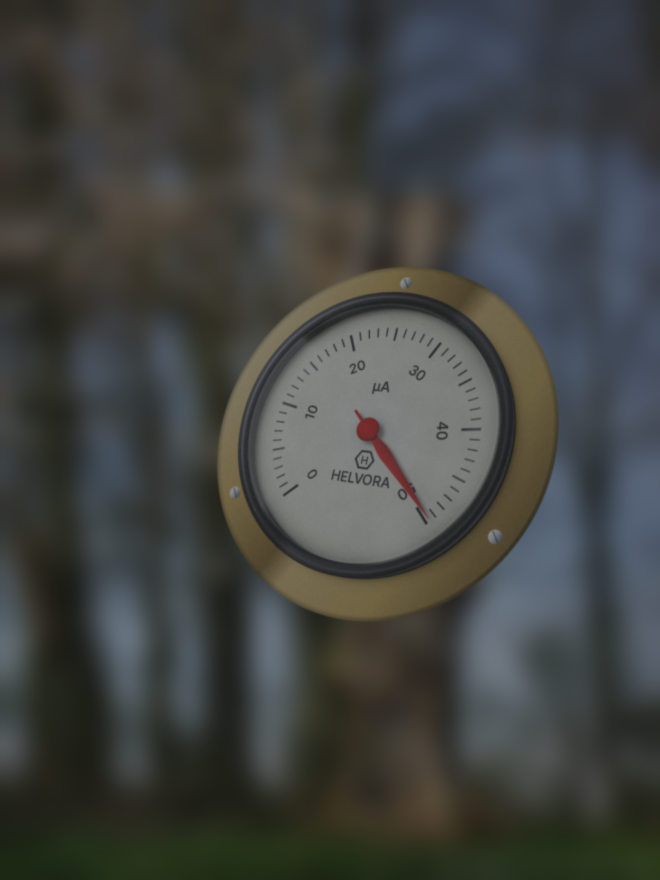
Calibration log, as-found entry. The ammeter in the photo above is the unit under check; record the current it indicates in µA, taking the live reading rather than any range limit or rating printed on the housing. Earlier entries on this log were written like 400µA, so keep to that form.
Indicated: 49.5µA
